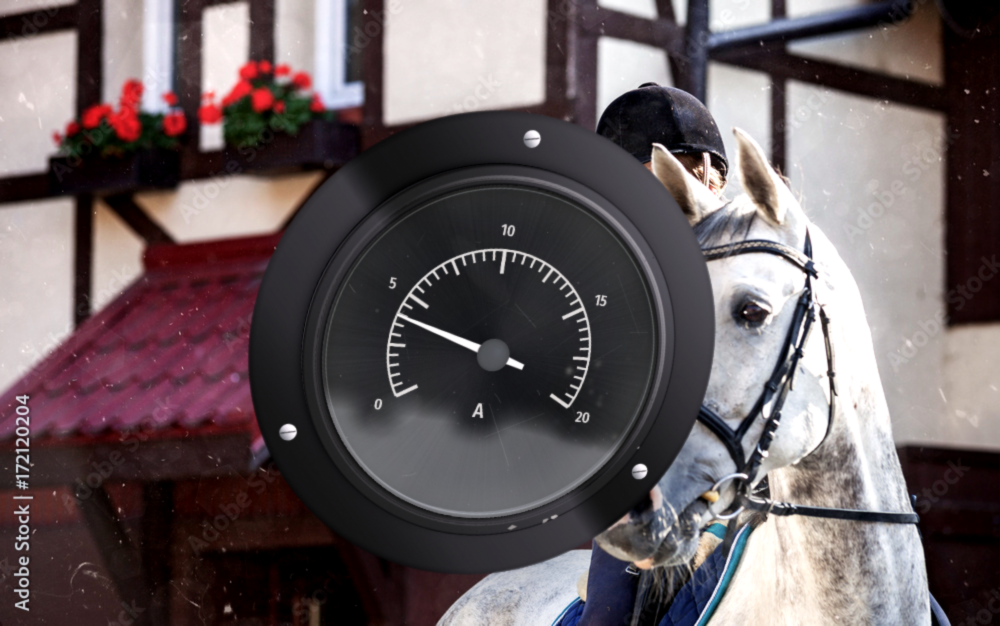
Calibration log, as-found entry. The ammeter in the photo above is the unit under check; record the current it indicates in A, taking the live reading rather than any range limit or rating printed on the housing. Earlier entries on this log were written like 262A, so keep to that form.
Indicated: 4A
